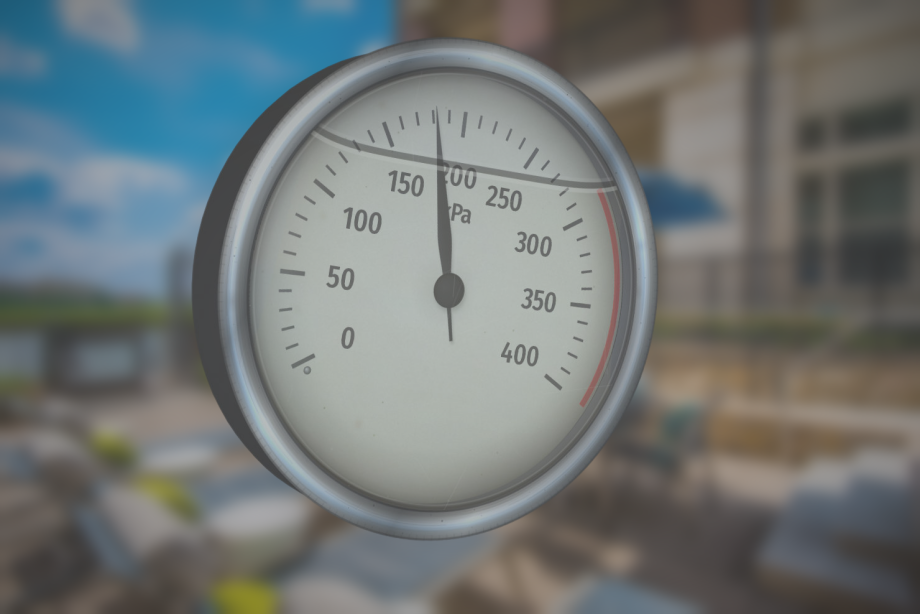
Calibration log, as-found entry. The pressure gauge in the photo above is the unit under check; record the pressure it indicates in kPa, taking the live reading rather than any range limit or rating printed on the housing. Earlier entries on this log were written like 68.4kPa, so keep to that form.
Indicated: 180kPa
